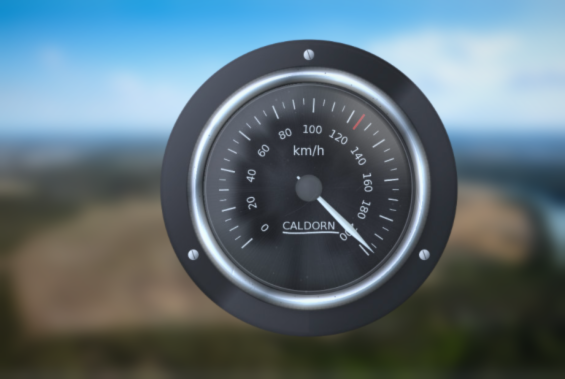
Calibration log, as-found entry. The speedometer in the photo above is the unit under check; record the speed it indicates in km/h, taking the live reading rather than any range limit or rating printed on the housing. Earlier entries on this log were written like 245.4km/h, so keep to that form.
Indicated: 197.5km/h
